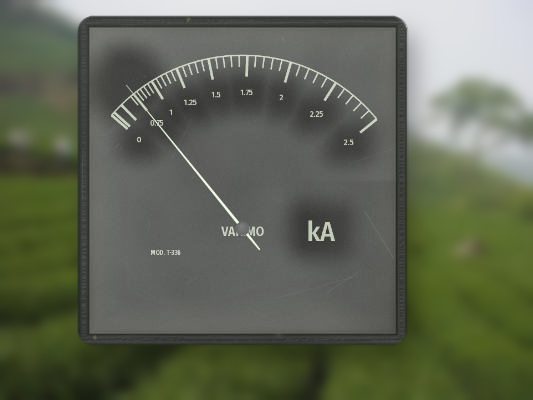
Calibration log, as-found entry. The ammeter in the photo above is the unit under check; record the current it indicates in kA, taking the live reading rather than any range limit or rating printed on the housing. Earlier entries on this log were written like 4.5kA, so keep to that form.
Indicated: 0.75kA
